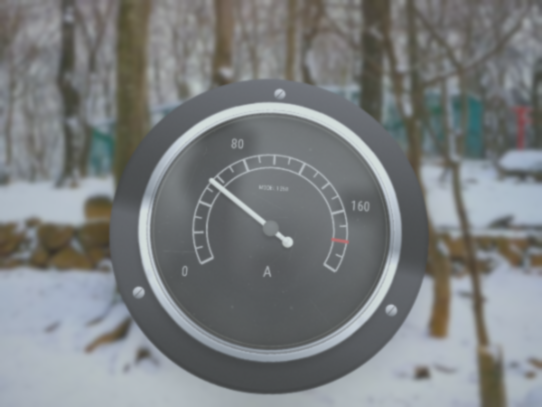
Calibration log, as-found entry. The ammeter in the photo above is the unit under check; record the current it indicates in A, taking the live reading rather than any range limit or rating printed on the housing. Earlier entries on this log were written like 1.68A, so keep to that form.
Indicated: 55A
